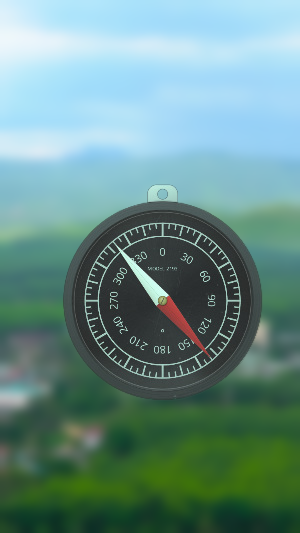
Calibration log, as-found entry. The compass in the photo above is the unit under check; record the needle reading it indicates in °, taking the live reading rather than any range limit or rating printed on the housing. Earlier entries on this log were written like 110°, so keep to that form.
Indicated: 140°
